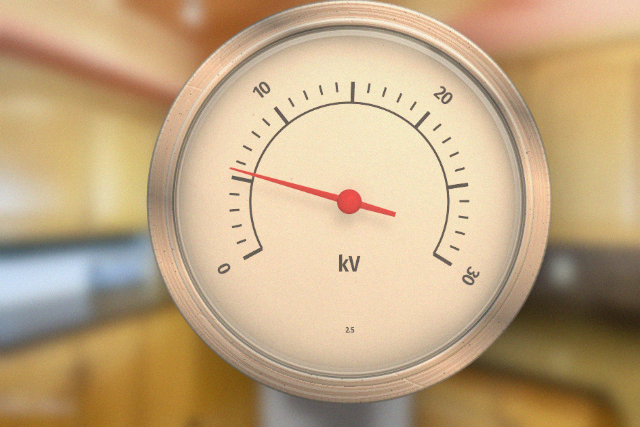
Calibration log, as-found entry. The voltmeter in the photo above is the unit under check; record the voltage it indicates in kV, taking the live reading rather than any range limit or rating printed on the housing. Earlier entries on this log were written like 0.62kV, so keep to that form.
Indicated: 5.5kV
